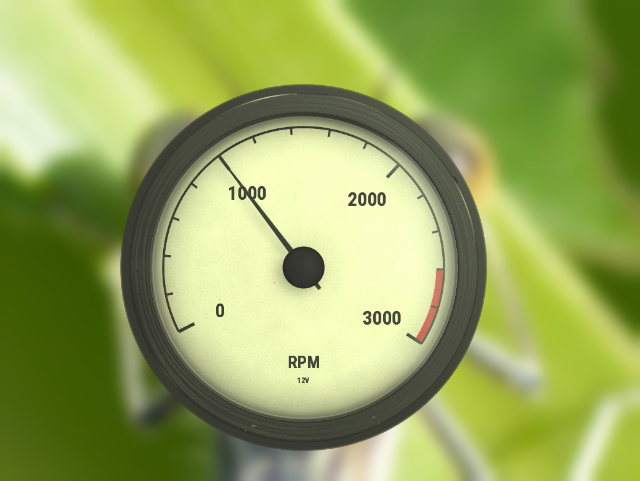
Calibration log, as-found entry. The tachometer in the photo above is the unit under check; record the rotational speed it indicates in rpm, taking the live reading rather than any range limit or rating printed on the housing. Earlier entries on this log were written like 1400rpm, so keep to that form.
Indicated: 1000rpm
